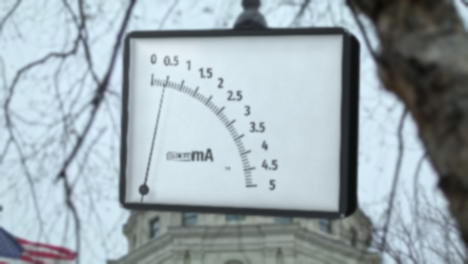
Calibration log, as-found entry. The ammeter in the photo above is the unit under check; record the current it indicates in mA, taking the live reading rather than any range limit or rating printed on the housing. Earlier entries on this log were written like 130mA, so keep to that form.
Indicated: 0.5mA
